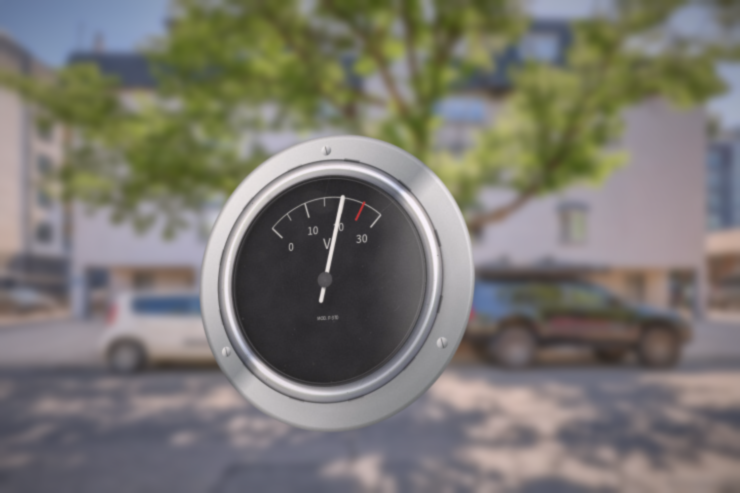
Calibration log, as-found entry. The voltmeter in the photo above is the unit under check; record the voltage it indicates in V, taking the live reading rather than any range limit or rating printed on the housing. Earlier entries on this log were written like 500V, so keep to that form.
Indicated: 20V
